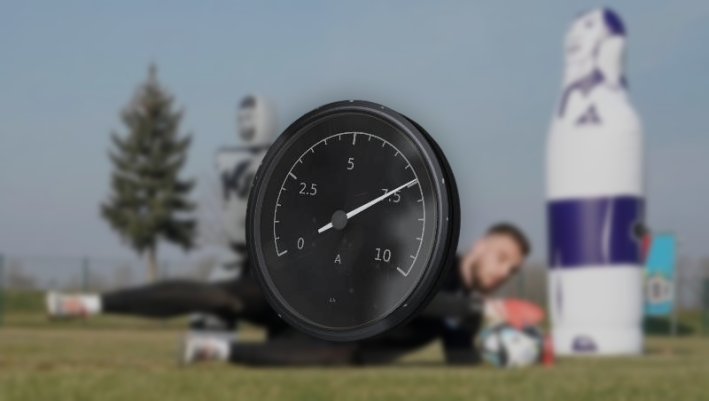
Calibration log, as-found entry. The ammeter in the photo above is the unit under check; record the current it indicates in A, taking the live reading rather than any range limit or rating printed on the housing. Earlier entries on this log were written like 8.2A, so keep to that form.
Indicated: 7.5A
